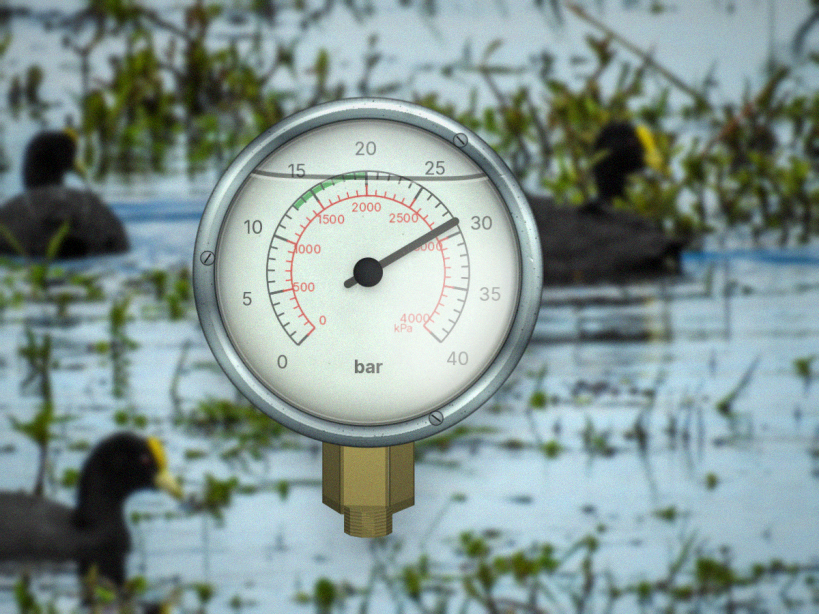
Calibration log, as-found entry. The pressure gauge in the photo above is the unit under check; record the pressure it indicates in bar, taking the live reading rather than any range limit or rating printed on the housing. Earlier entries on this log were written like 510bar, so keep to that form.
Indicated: 29bar
